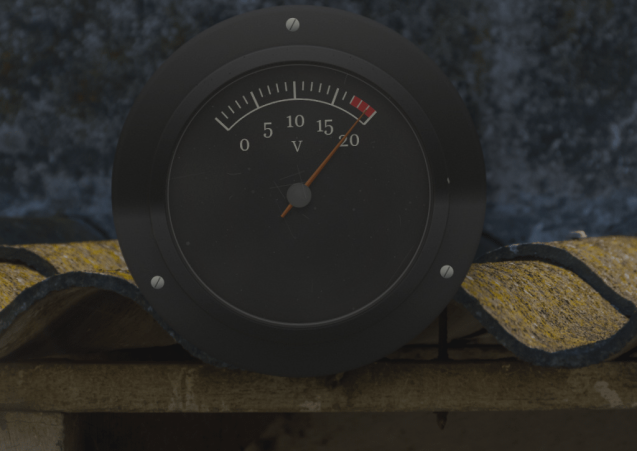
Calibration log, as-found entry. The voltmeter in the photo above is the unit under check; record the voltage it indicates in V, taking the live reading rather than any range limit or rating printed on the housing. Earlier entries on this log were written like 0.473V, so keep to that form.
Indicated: 19V
